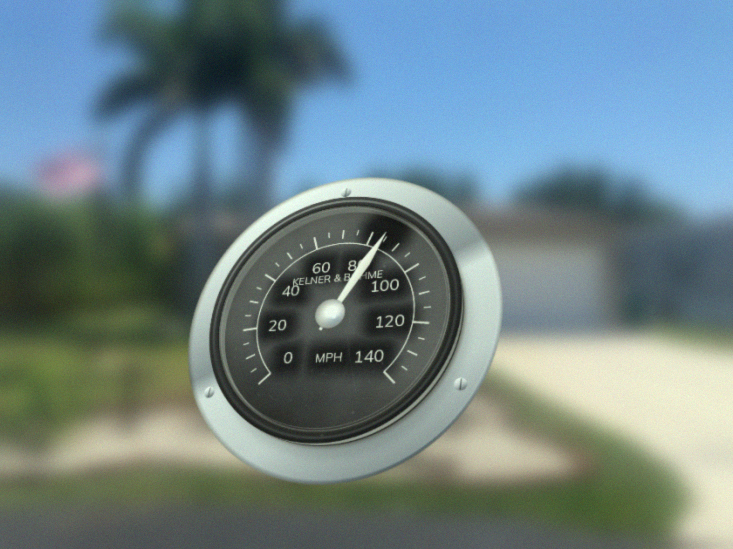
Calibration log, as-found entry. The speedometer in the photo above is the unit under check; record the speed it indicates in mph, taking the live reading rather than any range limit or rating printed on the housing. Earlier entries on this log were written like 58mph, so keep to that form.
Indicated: 85mph
